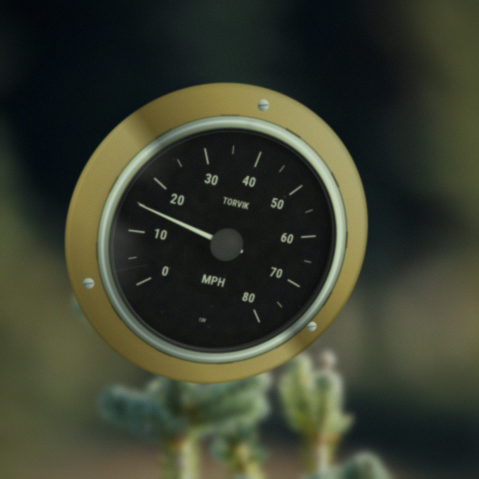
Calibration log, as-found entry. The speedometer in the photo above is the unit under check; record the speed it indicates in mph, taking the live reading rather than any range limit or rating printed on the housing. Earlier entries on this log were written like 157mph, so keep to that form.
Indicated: 15mph
